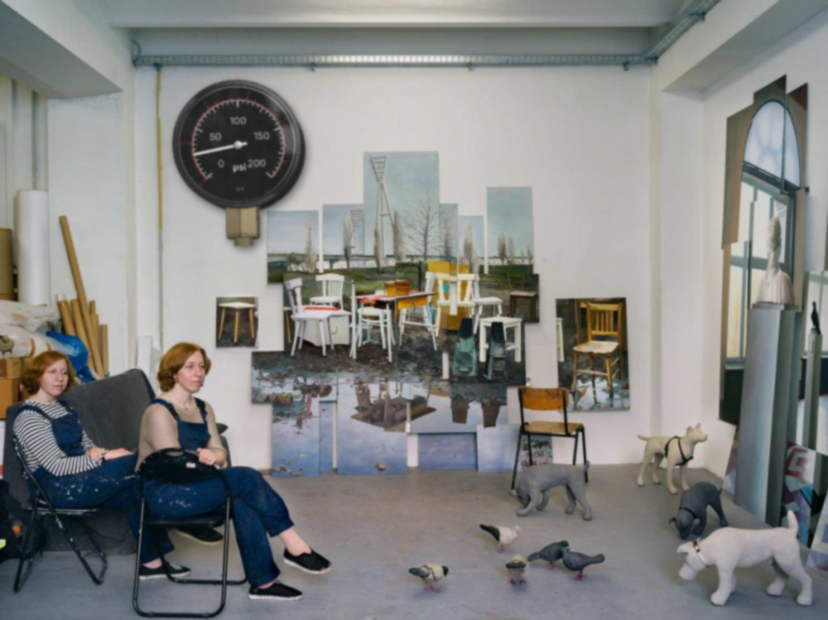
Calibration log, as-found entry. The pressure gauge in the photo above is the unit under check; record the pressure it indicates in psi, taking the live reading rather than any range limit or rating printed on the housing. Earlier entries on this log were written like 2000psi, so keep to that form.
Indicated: 25psi
